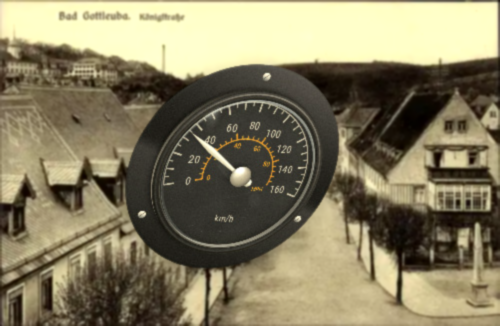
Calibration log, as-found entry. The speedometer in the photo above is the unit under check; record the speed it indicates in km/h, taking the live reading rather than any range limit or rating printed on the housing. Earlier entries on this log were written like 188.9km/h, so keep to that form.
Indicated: 35km/h
